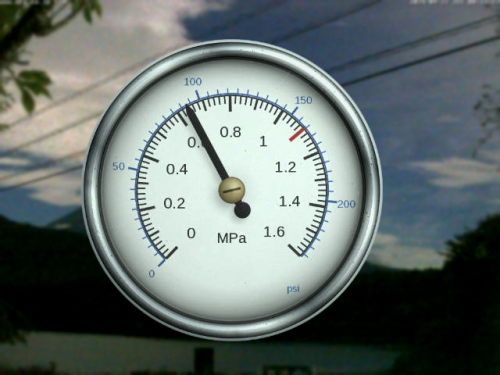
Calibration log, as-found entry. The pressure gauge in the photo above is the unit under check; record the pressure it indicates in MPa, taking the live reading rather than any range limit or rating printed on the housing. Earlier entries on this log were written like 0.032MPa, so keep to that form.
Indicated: 0.64MPa
